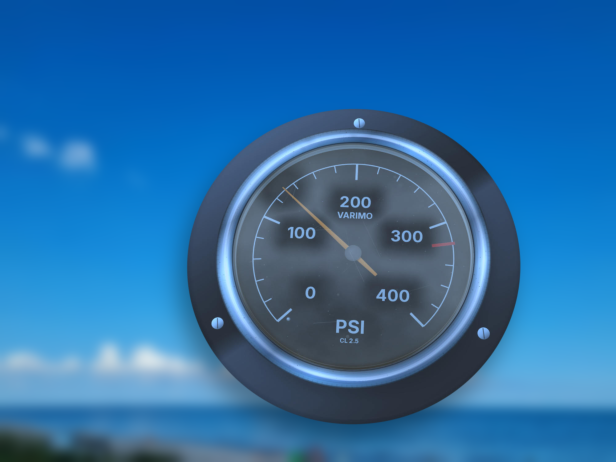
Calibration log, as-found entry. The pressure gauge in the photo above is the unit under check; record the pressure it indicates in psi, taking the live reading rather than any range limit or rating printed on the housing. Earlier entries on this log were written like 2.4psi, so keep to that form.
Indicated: 130psi
